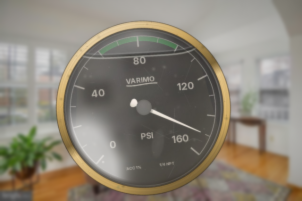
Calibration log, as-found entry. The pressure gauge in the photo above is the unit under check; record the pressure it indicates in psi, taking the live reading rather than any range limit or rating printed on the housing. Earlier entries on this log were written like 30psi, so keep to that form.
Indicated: 150psi
